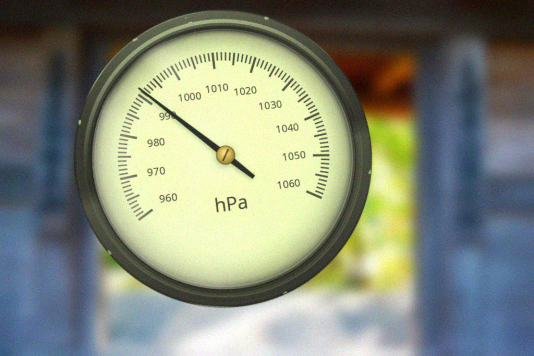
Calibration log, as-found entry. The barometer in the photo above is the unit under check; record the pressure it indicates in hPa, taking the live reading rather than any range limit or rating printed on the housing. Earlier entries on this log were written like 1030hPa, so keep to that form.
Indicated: 991hPa
